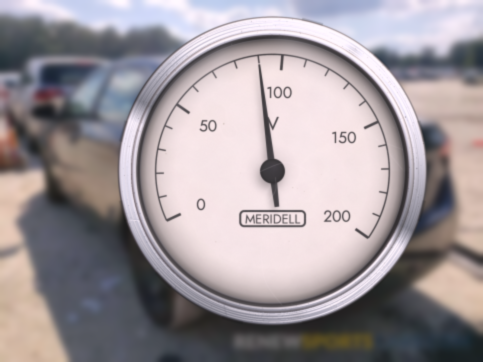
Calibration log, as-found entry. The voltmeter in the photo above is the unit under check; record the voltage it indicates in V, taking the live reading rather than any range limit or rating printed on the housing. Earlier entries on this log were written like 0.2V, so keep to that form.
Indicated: 90V
